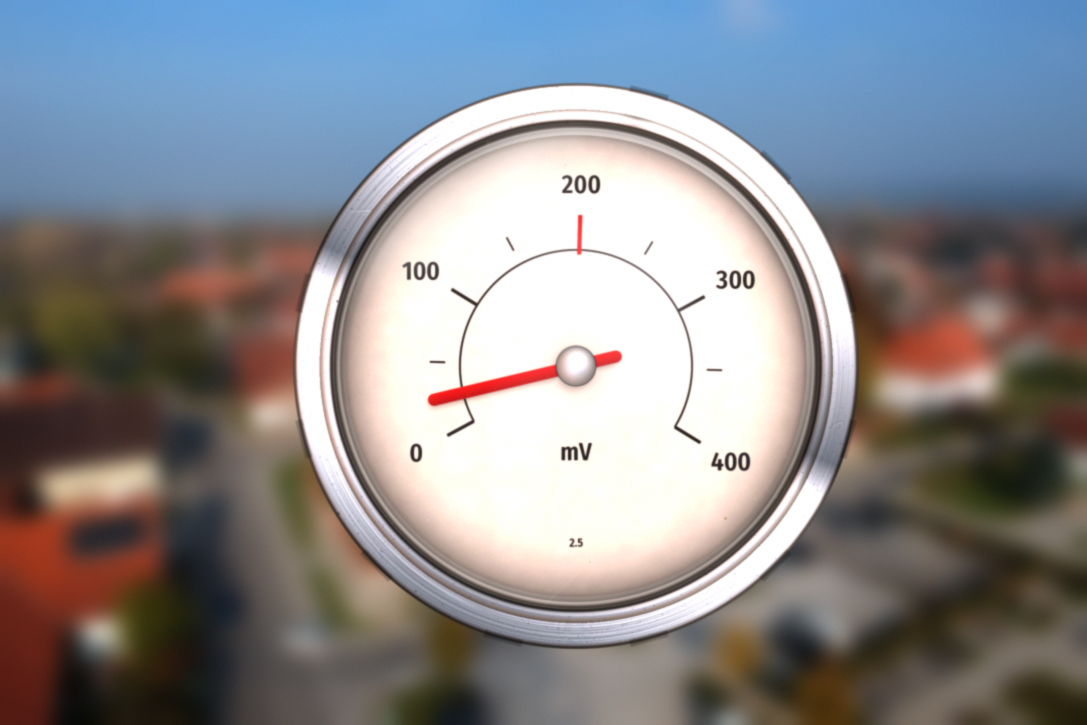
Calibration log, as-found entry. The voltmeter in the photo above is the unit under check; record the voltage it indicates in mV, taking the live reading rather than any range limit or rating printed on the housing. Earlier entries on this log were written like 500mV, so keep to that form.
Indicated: 25mV
